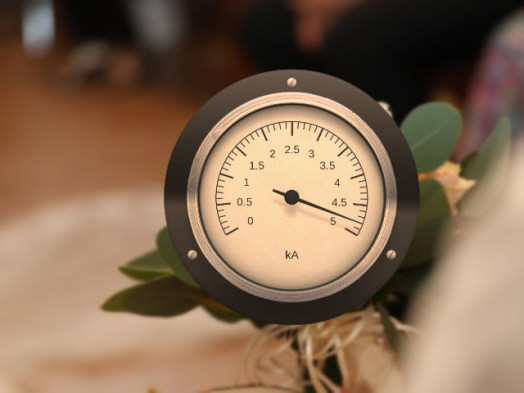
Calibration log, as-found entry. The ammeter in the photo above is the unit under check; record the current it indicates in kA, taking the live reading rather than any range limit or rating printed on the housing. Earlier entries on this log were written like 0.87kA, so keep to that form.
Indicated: 4.8kA
